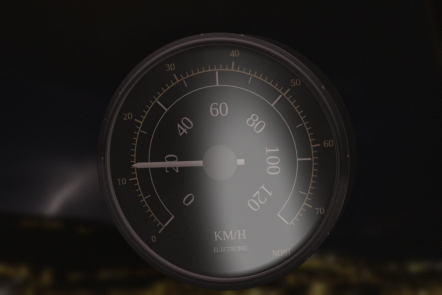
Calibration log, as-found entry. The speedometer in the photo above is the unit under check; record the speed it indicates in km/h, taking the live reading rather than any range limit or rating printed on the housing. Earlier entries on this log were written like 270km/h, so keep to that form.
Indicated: 20km/h
